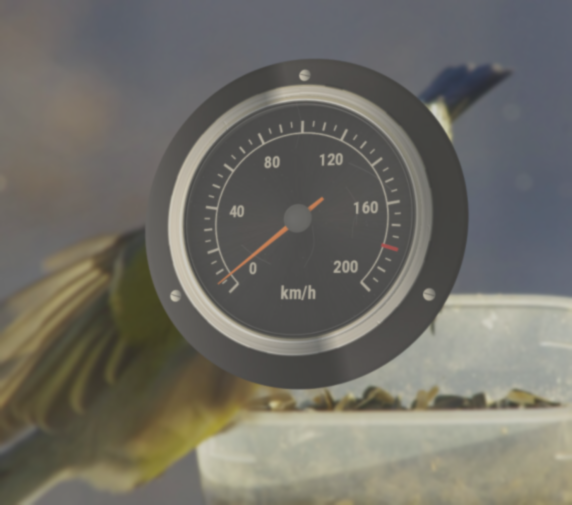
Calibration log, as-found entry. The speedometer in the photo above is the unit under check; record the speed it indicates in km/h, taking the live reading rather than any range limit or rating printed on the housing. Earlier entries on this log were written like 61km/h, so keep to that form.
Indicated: 5km/h
